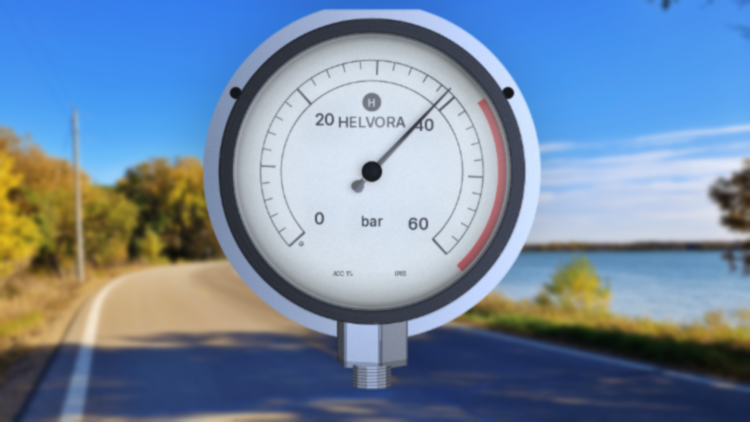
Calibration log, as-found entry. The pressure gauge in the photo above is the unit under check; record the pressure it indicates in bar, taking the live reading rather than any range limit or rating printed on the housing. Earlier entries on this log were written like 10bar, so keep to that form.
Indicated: 39bar
